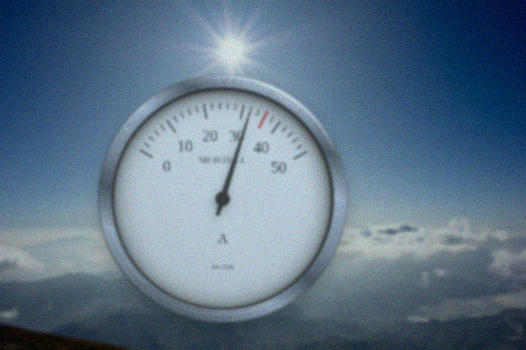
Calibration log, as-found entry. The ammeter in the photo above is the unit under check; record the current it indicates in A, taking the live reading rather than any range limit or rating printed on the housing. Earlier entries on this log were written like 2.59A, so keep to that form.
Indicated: 32A
